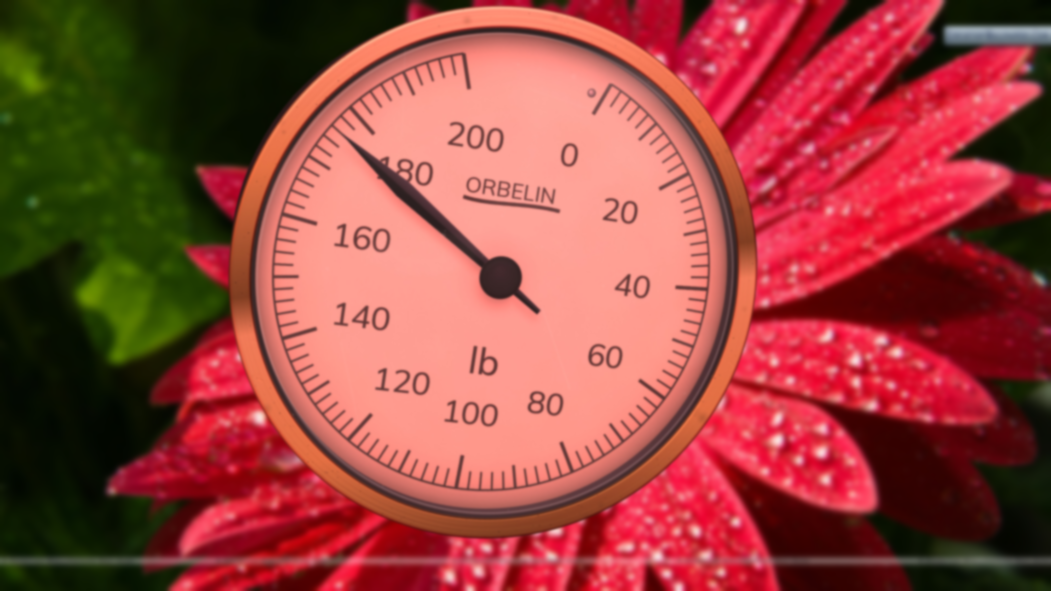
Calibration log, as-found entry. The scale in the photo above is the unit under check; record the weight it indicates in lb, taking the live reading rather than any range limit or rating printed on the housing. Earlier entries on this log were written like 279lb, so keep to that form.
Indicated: 176lb
